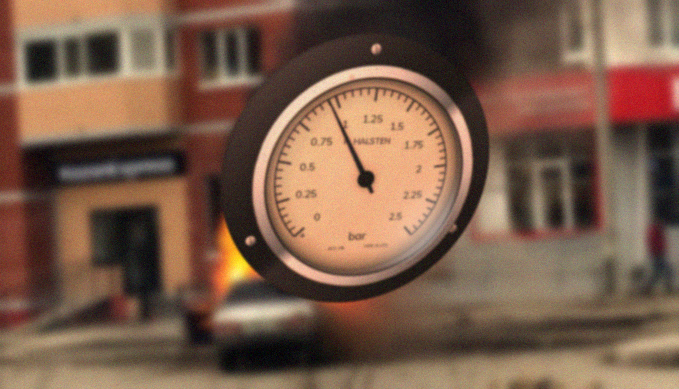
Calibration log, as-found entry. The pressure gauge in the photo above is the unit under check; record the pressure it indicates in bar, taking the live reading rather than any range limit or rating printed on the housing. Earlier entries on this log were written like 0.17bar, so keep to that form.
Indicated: 0.95bar
